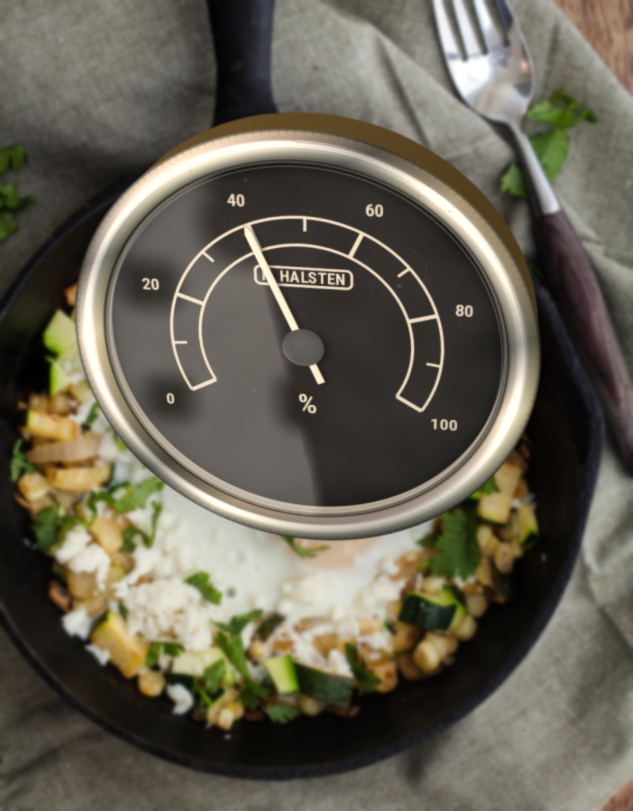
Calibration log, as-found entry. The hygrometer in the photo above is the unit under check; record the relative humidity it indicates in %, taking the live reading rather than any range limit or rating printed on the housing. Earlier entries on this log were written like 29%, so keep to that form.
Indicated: 40%
